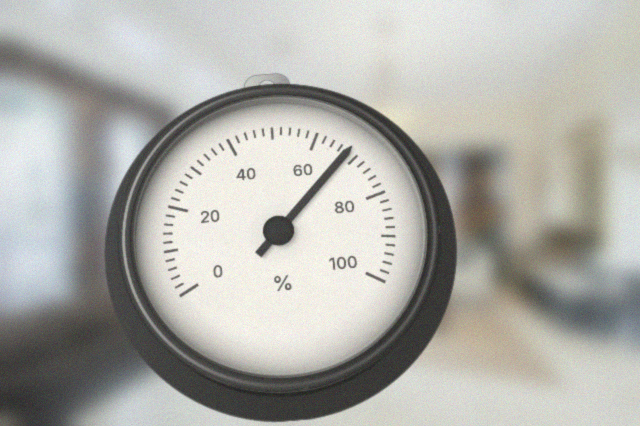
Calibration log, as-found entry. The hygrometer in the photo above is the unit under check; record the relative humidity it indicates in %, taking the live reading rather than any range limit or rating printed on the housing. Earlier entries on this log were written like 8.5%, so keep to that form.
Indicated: 68%
